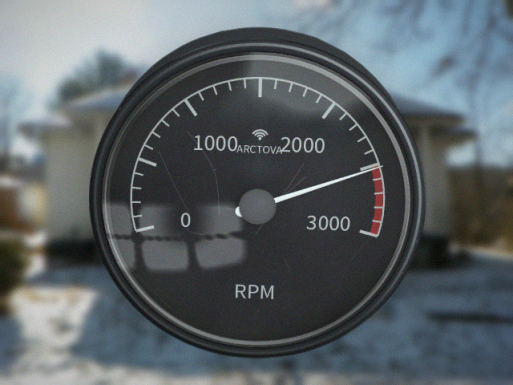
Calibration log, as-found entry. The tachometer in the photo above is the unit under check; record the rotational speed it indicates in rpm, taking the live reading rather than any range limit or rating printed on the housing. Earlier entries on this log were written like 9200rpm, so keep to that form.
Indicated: 2500rpm
